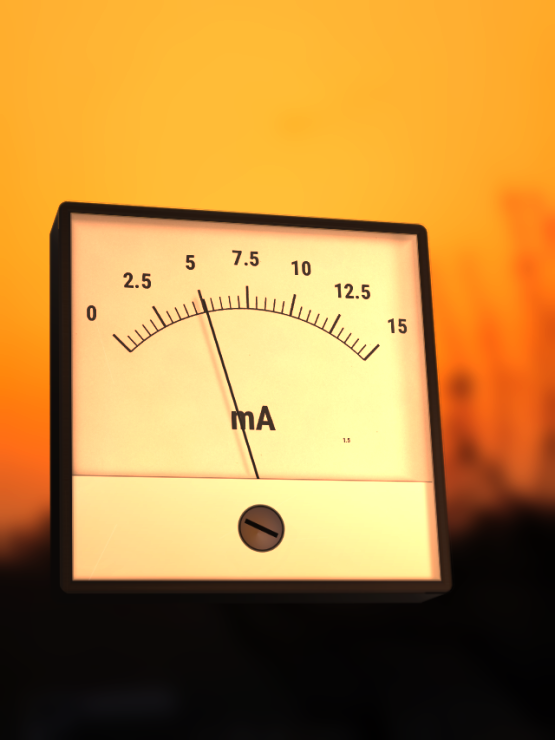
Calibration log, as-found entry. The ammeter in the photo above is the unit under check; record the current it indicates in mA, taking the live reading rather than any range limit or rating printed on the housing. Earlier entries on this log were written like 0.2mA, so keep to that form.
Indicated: 5mA
